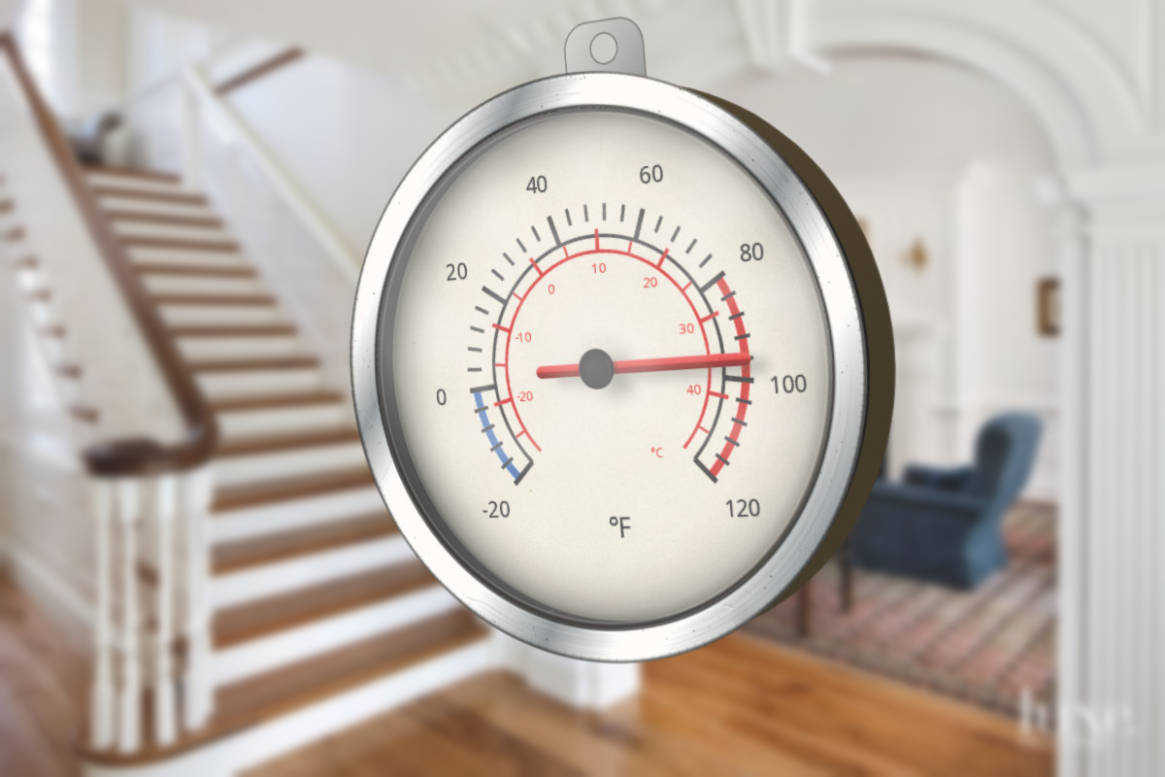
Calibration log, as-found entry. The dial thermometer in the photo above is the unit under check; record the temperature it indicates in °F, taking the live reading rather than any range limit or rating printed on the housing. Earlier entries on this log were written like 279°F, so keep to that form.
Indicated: 96°F
